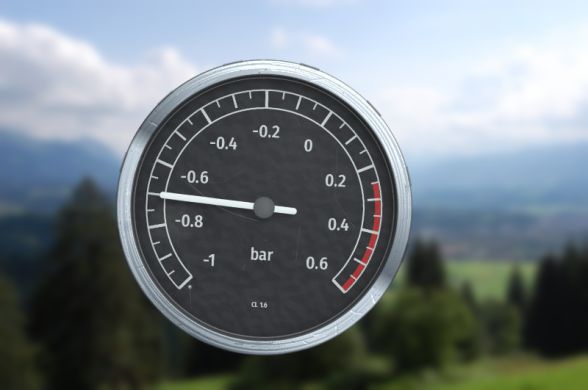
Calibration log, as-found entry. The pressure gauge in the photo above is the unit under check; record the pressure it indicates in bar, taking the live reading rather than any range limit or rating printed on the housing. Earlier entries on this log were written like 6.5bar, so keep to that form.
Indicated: -0.7bar
